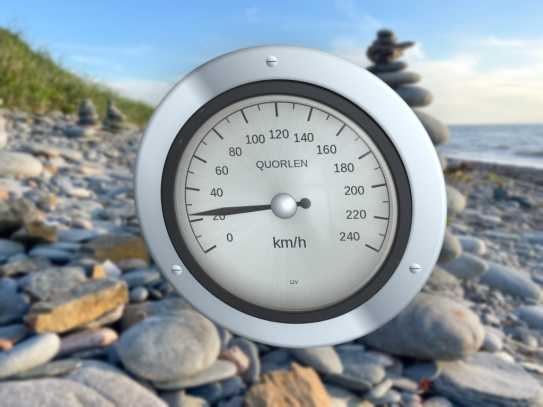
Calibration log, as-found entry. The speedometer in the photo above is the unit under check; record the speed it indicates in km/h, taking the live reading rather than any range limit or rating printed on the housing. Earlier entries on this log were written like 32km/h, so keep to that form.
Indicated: 25km/h
